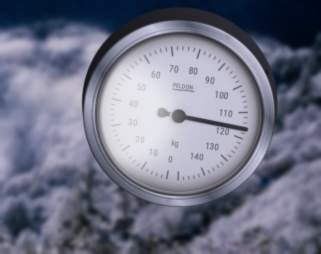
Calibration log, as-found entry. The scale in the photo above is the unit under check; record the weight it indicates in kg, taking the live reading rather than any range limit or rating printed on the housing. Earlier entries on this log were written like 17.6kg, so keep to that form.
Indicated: 116kg
